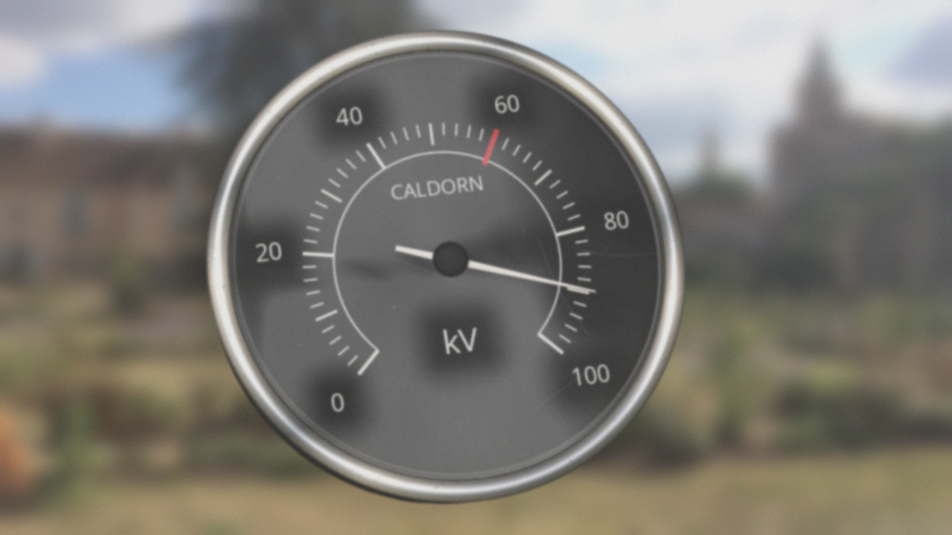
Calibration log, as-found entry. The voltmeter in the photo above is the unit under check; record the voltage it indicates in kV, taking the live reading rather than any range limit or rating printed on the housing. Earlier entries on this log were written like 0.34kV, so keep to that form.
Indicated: 90kV
